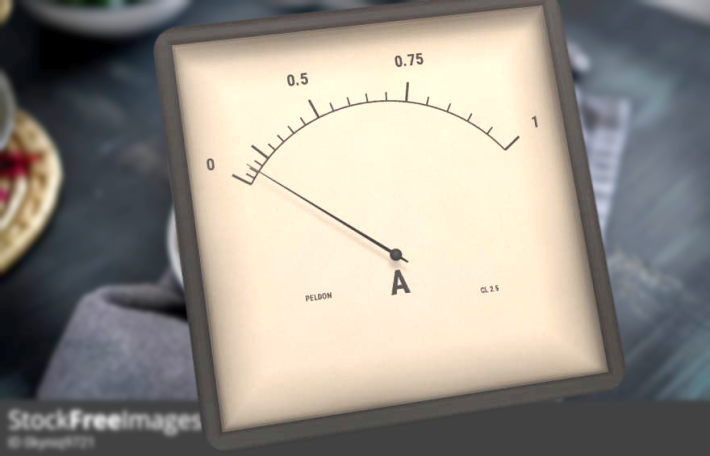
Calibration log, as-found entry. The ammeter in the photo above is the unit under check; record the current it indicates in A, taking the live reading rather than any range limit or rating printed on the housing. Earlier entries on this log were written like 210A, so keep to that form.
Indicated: 0.15A
